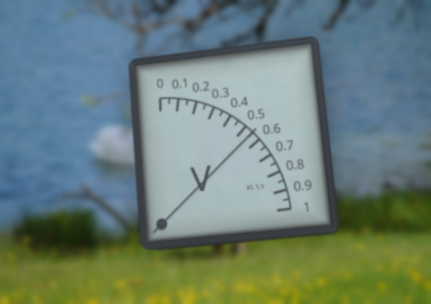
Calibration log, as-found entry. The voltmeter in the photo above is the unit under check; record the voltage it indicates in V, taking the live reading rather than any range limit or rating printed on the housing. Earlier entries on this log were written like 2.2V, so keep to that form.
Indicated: 0.55V
